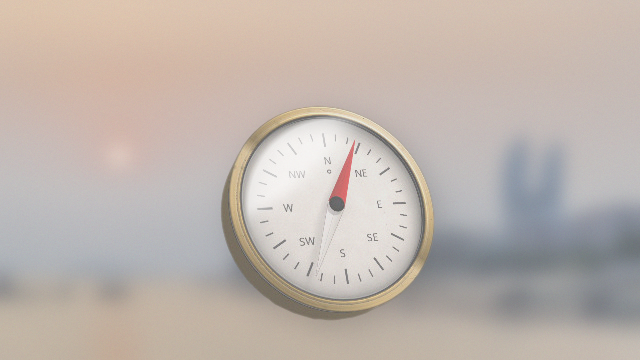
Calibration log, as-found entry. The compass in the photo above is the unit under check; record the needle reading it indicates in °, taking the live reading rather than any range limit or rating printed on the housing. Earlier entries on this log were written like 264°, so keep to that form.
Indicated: 25°
